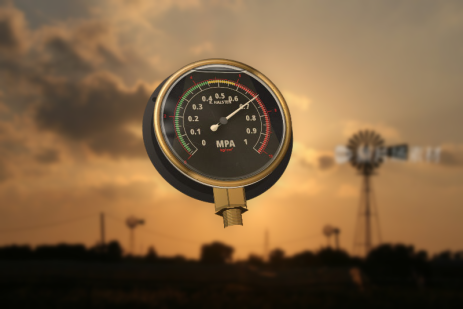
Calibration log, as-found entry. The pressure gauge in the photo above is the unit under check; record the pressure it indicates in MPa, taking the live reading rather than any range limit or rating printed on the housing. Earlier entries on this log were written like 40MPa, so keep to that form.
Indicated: 0.7MPa
